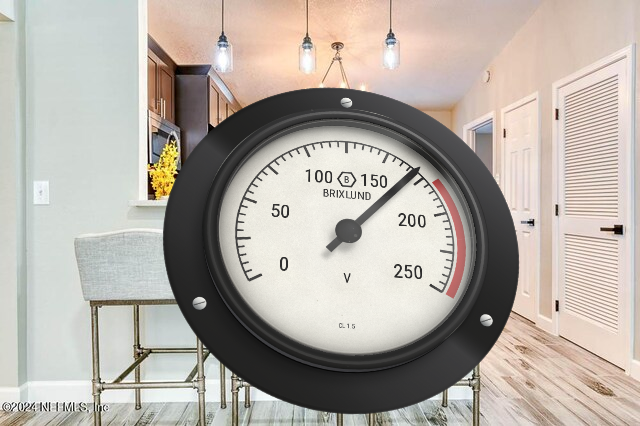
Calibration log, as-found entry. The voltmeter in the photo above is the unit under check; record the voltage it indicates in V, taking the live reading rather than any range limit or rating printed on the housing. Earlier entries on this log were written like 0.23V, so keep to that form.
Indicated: 170V
